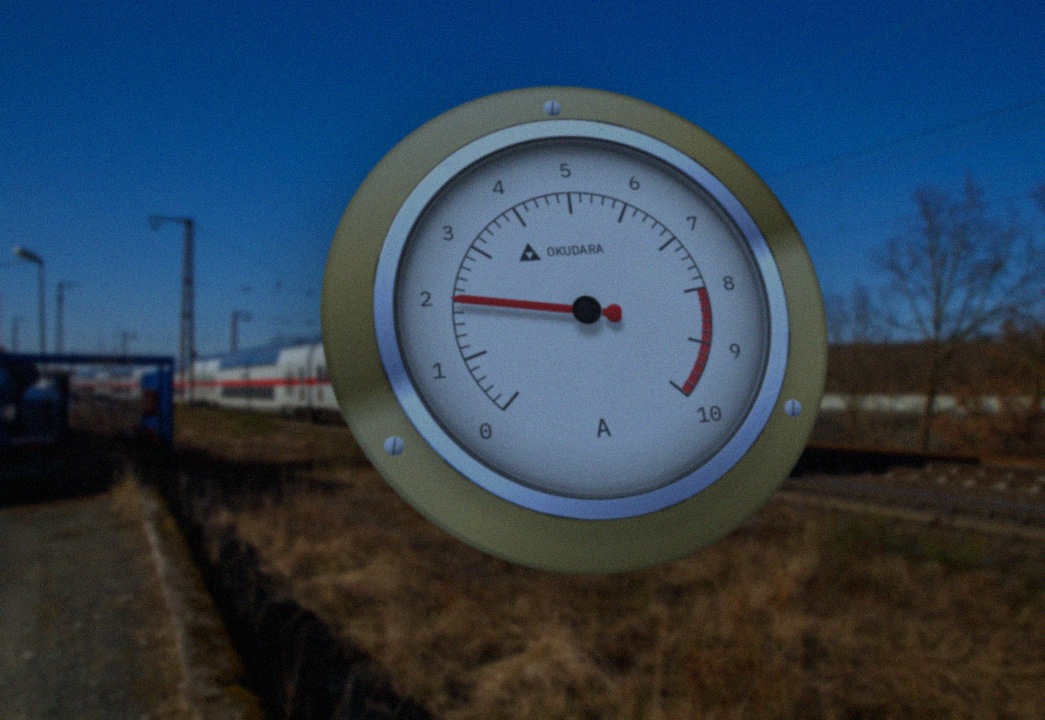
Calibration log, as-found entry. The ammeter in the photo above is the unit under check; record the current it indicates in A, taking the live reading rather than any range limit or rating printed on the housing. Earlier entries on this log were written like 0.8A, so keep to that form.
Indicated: 2A
